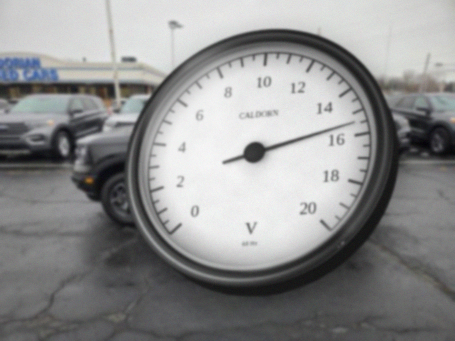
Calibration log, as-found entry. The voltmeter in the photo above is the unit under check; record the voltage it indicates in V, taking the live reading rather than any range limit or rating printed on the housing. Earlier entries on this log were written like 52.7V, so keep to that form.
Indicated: 15.5V
